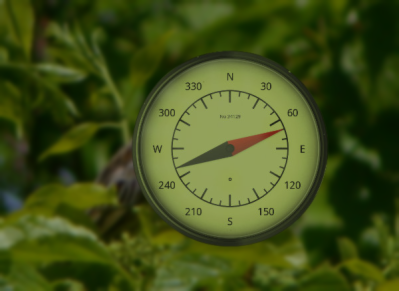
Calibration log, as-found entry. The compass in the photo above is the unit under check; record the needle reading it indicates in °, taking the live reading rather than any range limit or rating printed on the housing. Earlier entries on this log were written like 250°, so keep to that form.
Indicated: 70°
